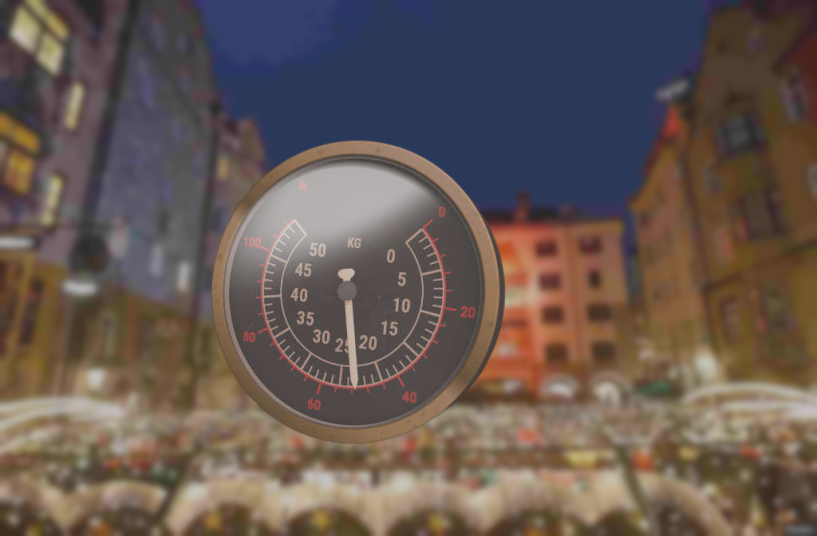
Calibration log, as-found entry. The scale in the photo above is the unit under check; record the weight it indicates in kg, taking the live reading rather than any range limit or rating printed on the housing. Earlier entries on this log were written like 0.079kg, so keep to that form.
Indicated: 23kg
